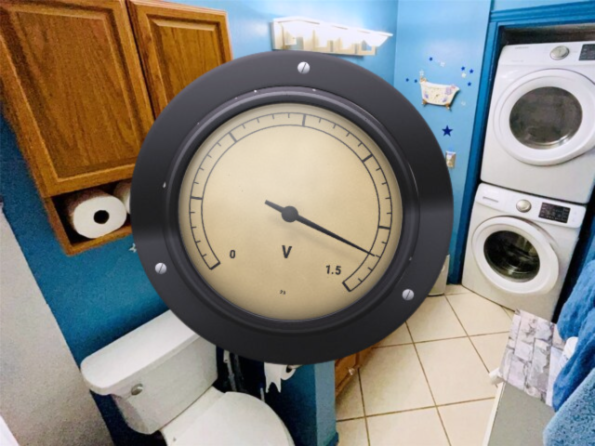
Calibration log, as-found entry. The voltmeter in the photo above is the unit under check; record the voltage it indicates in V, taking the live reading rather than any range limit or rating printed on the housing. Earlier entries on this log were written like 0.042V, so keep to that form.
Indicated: 1.35V
